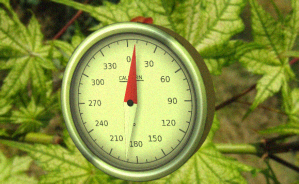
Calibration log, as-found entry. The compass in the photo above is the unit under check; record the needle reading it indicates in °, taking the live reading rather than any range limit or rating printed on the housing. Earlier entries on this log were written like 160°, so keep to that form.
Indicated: 10°
